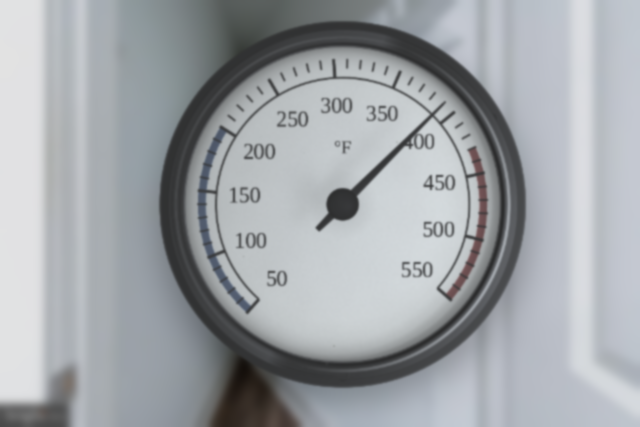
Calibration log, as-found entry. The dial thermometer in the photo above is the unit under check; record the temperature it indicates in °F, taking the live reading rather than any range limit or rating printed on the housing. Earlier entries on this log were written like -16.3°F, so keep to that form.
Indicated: 390°F
